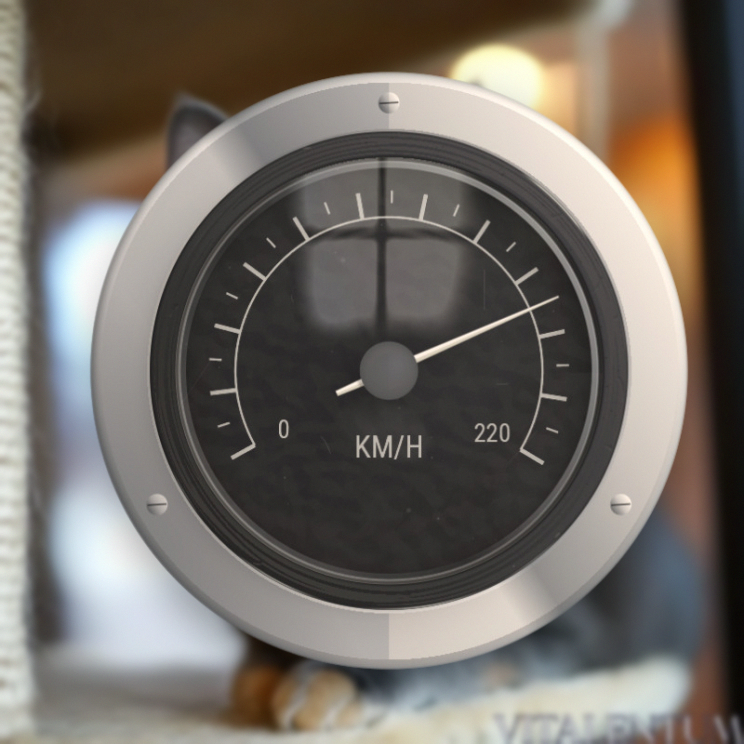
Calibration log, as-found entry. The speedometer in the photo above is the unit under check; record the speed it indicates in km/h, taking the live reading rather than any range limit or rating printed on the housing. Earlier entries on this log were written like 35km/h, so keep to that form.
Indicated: 170km/h
